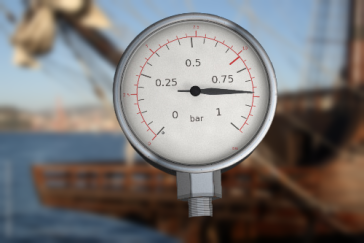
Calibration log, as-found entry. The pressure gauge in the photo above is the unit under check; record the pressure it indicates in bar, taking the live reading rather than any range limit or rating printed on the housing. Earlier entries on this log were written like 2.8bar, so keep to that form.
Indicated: 0.85bar
